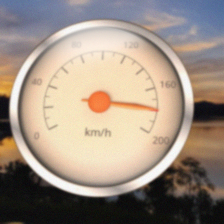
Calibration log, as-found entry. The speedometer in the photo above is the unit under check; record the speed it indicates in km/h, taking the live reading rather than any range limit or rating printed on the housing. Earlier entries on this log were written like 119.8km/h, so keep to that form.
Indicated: 180km/h
